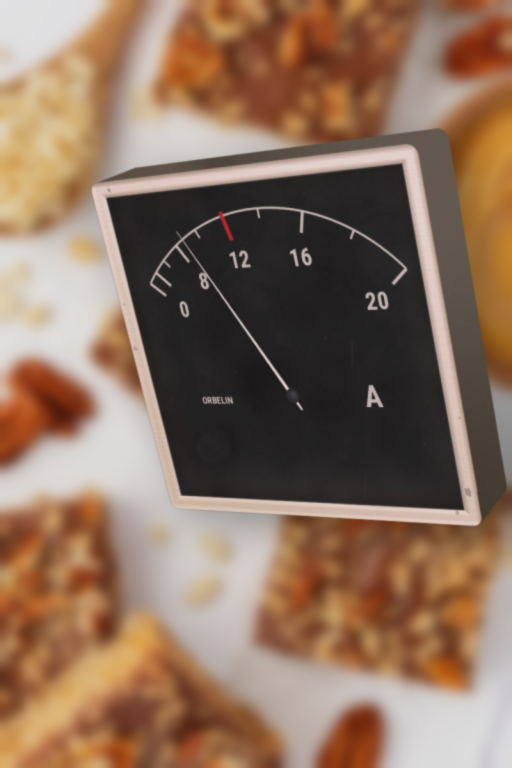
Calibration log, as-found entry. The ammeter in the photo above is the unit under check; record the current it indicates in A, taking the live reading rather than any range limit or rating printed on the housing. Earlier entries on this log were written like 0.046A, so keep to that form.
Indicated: 9A
